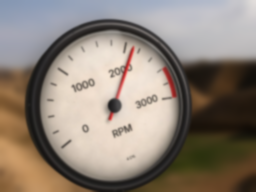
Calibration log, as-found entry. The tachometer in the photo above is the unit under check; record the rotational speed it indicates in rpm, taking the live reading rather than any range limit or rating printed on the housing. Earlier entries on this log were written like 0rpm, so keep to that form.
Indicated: 2100rpm
